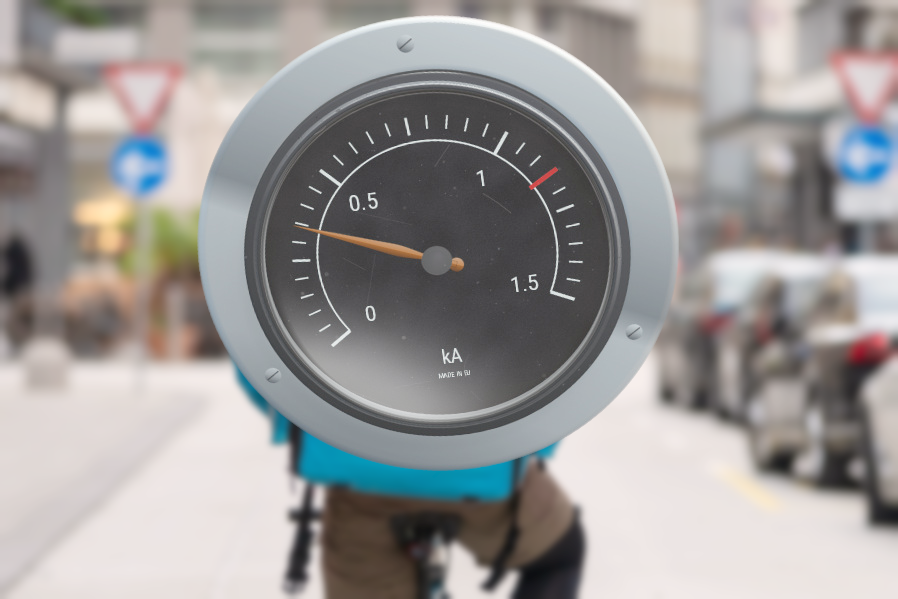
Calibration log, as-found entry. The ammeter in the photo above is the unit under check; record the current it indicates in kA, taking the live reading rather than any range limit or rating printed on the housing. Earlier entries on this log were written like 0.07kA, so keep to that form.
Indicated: 0.35kA
